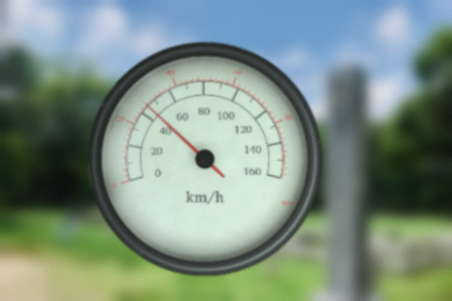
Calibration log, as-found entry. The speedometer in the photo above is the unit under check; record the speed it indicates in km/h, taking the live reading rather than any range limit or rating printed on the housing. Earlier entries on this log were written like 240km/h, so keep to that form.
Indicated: 45km/h
